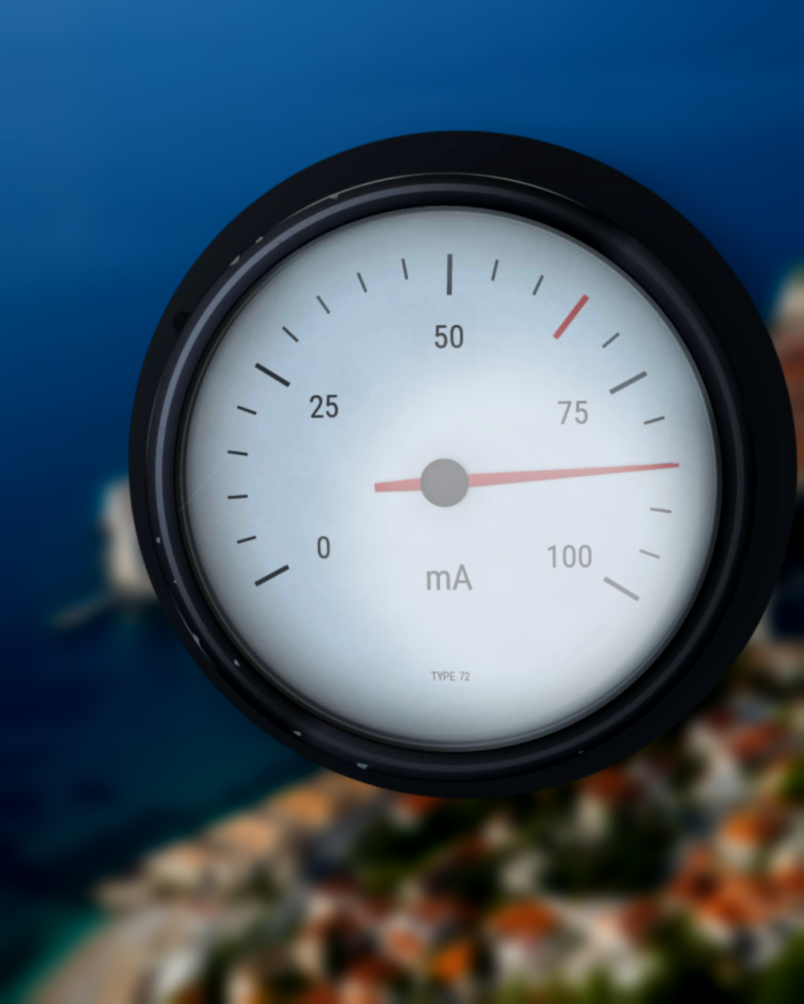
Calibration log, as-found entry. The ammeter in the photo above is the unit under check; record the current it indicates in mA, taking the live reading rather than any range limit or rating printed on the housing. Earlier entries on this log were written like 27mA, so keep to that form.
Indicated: 85mA
